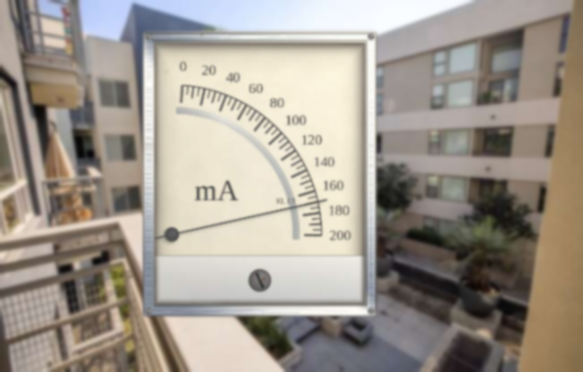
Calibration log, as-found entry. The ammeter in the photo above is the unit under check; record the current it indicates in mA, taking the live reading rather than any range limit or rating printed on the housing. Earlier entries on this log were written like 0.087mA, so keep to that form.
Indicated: 170mA
